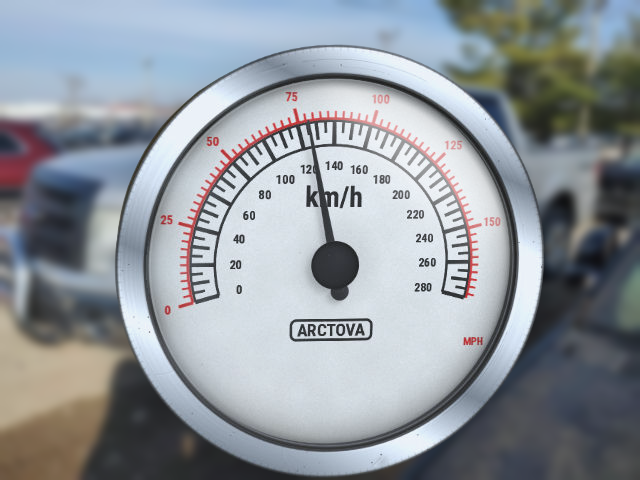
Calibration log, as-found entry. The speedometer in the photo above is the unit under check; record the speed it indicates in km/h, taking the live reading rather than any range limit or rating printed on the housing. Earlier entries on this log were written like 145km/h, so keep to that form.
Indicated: 125km/h
